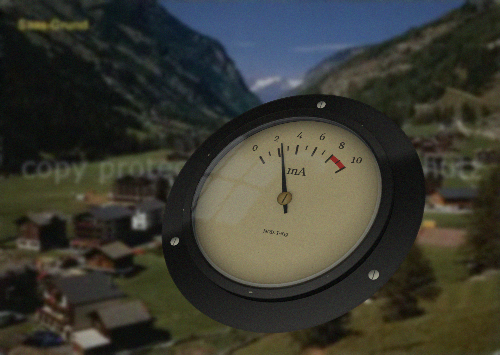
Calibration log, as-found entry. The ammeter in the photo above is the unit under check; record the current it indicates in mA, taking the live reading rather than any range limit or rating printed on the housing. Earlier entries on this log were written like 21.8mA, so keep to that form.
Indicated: 2.5mA
